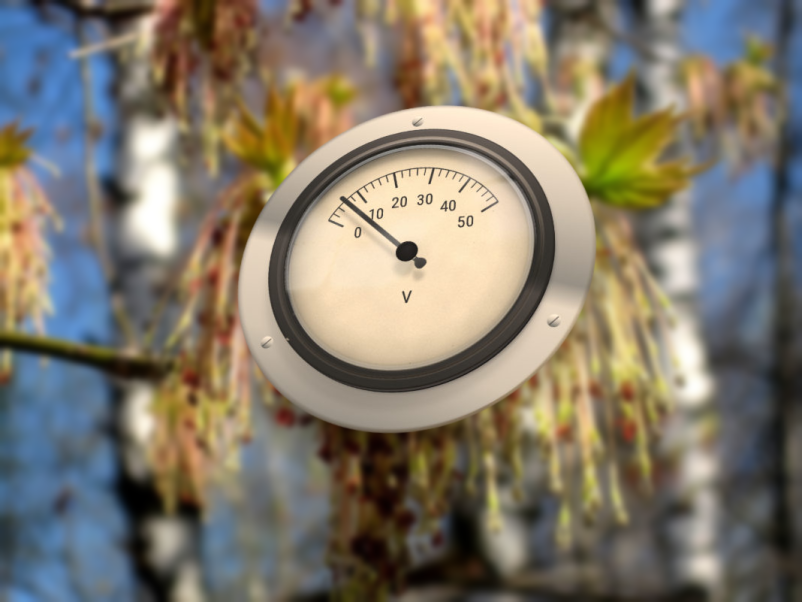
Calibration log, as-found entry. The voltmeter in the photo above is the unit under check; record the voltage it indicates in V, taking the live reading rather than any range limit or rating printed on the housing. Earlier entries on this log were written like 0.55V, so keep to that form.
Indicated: 6V
